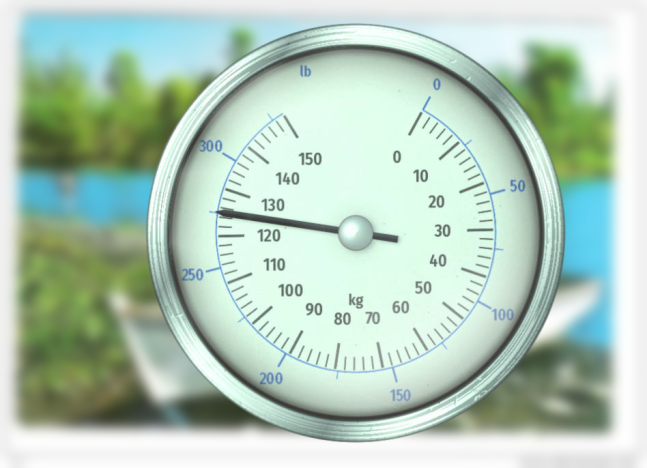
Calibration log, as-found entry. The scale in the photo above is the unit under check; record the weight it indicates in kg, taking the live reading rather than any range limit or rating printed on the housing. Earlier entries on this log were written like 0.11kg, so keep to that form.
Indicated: 125kg
